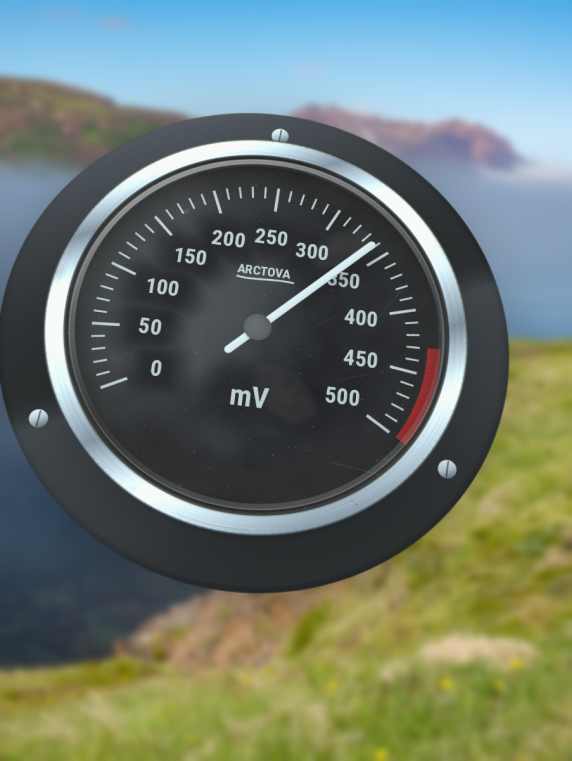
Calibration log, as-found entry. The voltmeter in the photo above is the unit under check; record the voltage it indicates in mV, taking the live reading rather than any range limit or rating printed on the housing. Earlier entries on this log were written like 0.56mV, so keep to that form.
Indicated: 340mV
